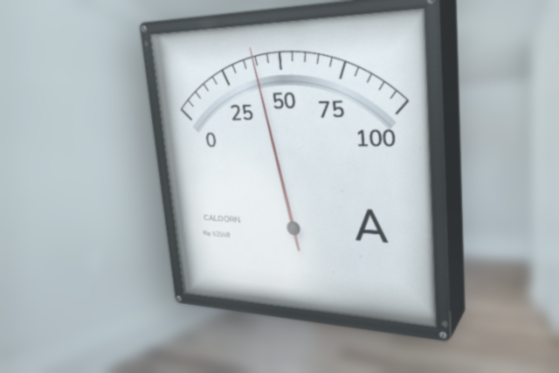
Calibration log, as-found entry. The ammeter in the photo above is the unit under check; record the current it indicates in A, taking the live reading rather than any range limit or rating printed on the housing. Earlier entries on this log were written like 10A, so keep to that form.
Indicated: 40A
